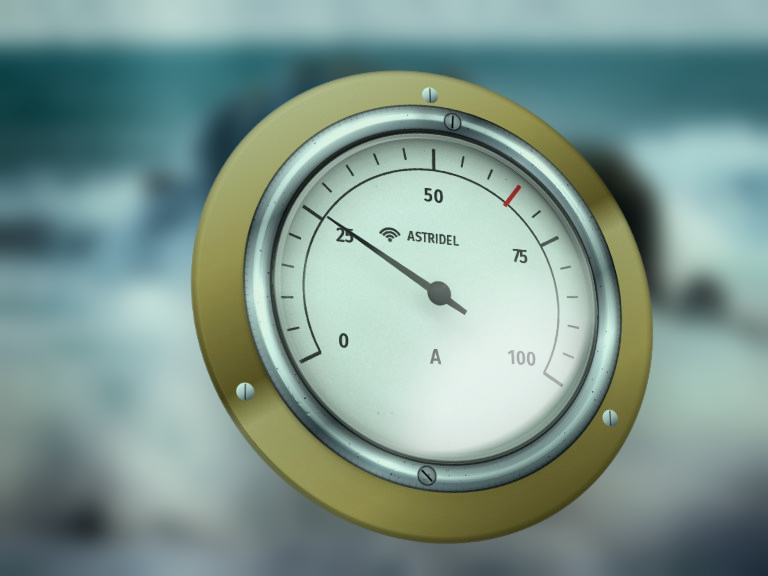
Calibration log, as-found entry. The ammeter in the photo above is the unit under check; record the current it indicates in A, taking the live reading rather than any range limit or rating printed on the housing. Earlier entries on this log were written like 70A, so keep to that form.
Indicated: 25A
